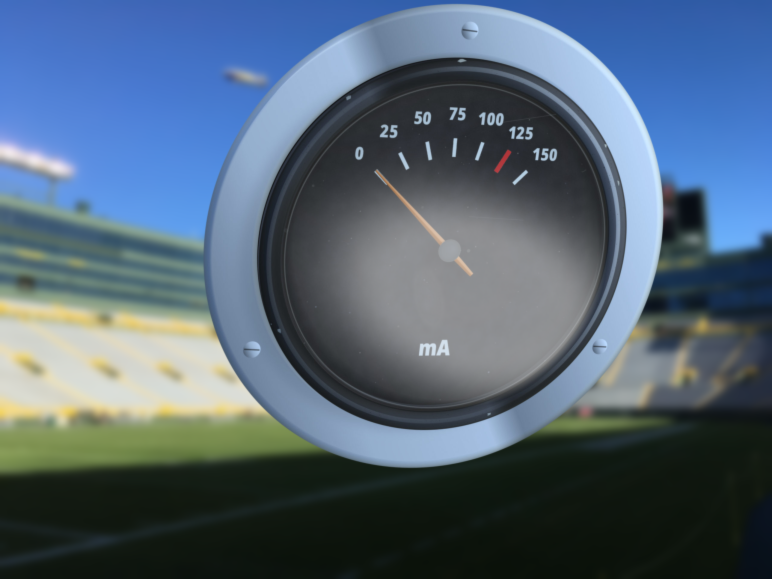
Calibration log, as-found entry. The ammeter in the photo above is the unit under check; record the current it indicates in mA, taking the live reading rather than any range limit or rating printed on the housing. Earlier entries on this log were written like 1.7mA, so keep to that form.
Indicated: 0mA
